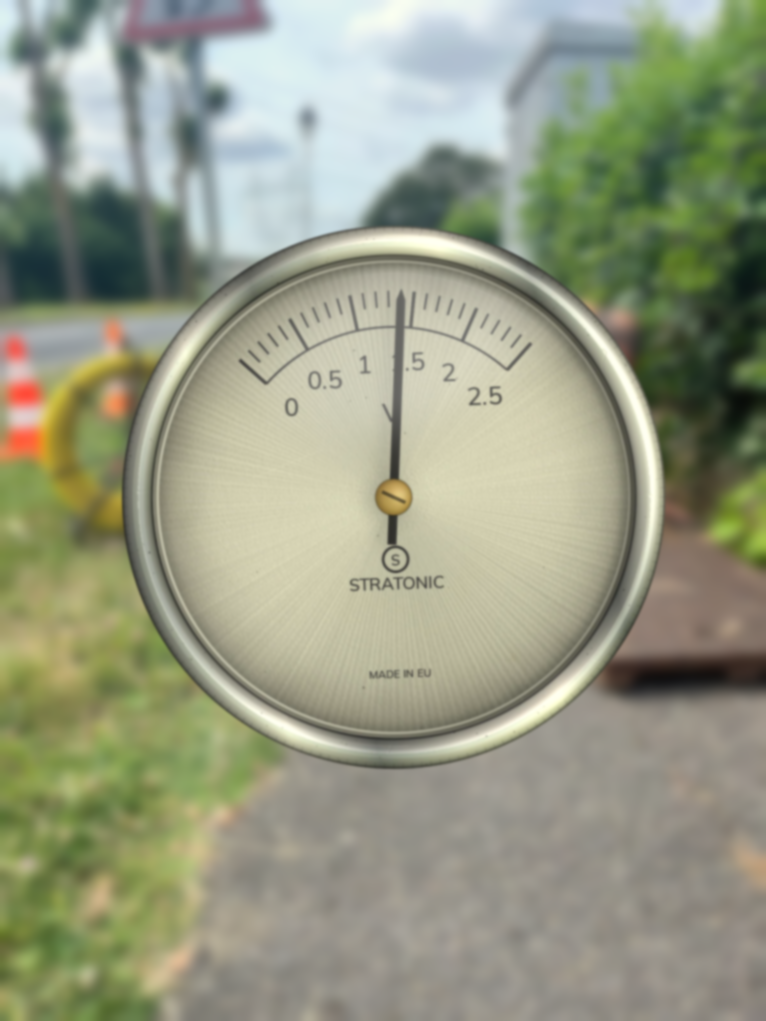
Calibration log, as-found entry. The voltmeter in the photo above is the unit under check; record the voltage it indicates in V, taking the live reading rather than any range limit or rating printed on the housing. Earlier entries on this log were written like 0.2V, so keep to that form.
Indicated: 1.4V
